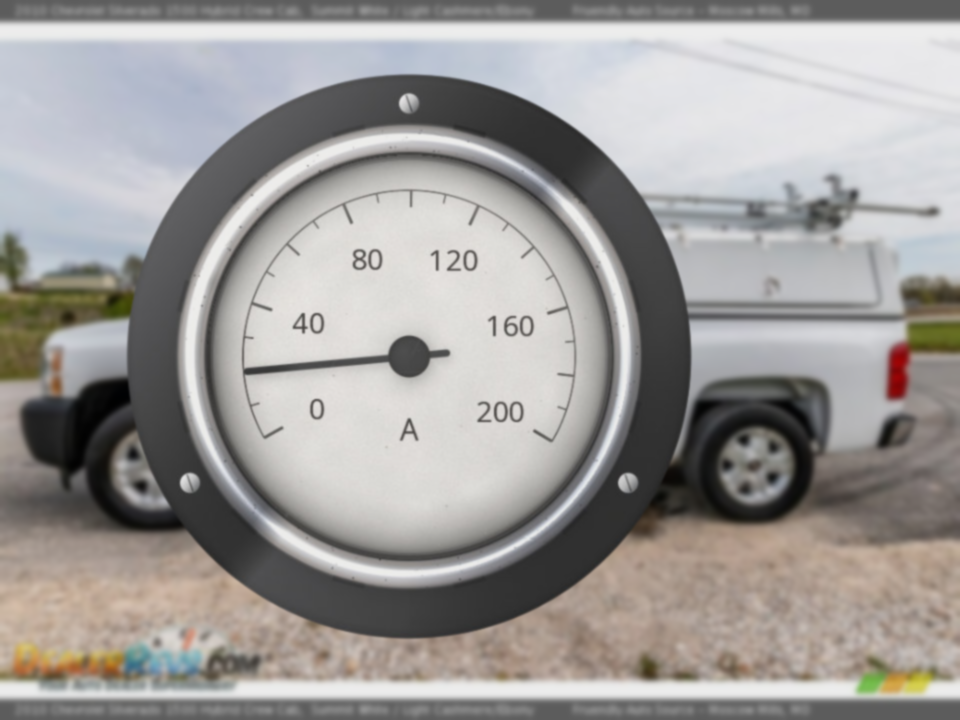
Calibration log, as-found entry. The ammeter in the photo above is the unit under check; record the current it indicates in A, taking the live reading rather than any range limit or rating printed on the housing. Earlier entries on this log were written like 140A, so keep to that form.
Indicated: 20A
